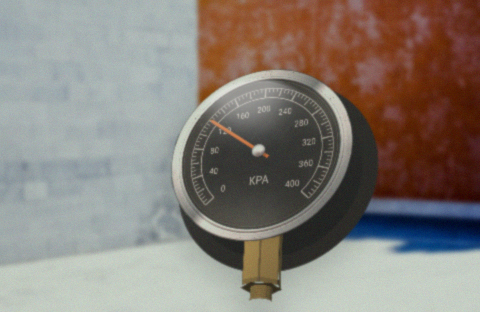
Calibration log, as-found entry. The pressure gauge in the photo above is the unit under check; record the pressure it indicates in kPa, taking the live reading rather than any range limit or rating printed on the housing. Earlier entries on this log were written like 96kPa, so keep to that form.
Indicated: 120kPa
